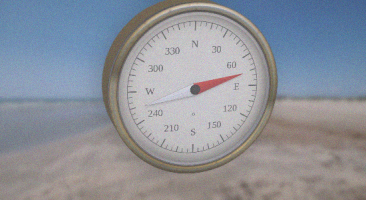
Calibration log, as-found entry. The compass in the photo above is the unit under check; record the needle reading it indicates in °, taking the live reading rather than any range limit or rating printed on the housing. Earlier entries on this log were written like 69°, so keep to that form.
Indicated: 75°
